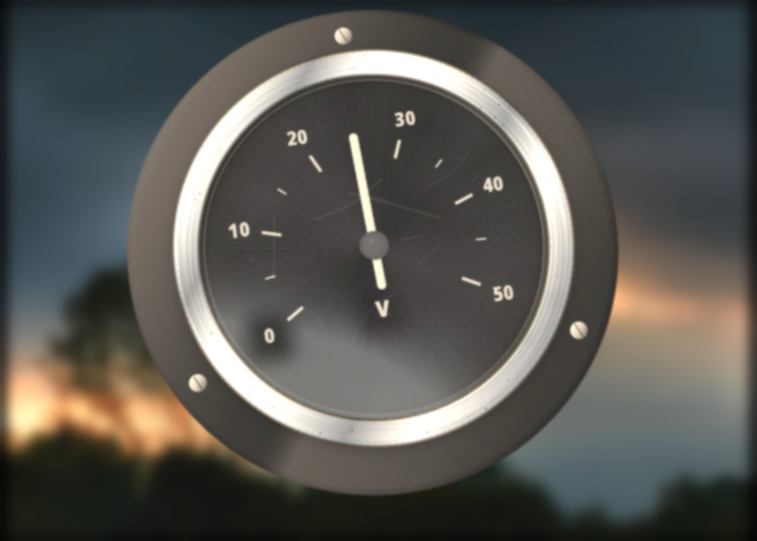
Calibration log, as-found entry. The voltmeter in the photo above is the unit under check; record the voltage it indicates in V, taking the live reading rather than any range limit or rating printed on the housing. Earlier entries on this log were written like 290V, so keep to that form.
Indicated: 25V
